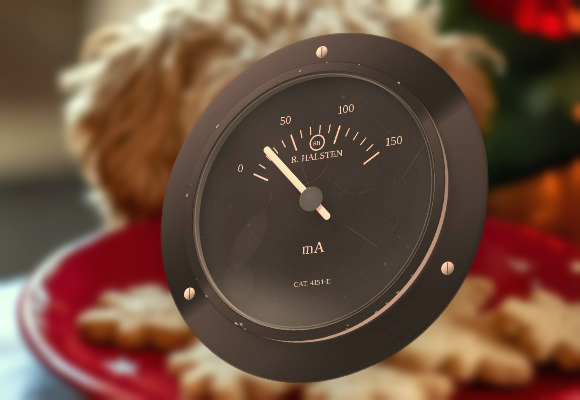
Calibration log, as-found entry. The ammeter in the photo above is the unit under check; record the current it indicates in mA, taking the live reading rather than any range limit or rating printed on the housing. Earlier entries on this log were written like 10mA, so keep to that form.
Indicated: 25mA
